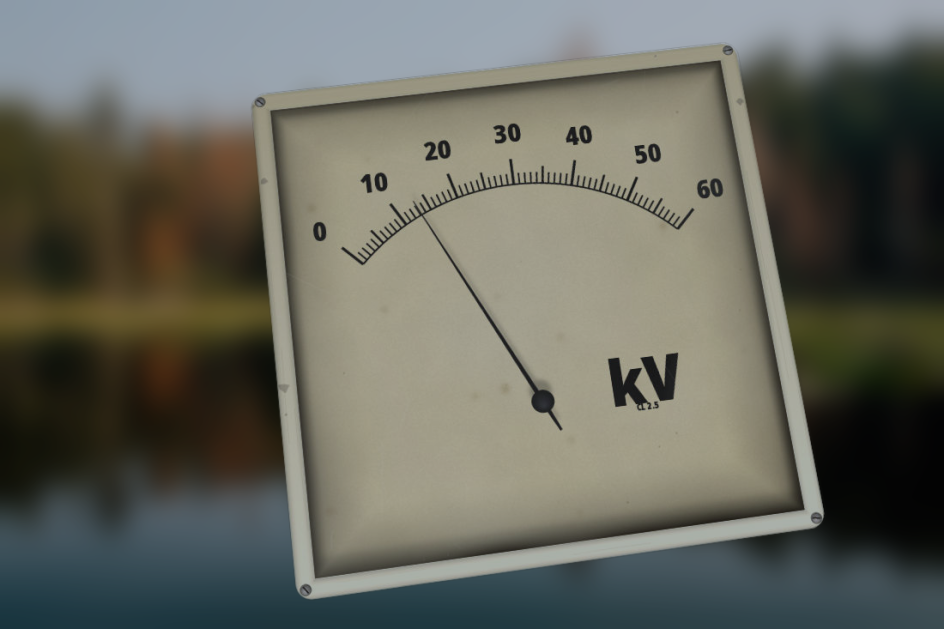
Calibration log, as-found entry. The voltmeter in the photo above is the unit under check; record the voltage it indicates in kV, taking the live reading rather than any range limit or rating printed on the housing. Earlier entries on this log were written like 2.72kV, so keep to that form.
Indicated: 13kV
